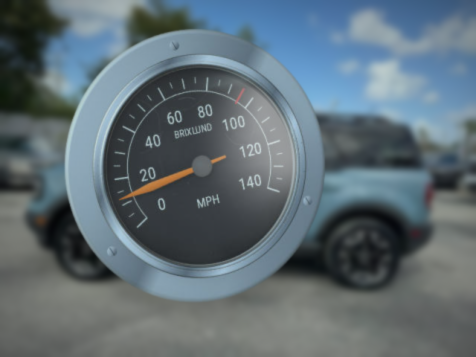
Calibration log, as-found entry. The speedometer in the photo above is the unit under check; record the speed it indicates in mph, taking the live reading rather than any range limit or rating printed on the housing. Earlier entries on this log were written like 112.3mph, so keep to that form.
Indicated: 12.5mph
